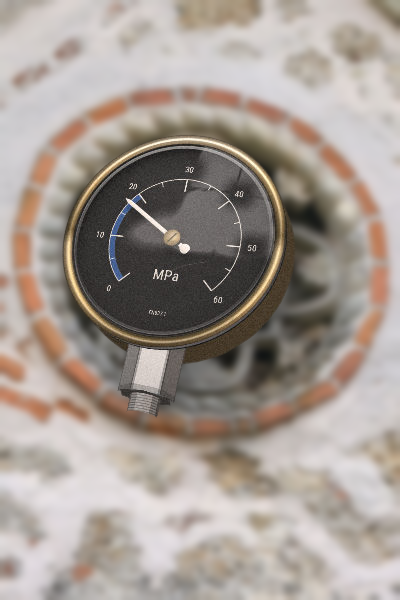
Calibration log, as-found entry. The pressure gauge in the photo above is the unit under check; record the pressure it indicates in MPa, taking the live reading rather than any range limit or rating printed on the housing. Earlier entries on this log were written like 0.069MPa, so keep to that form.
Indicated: 17.5MPa
